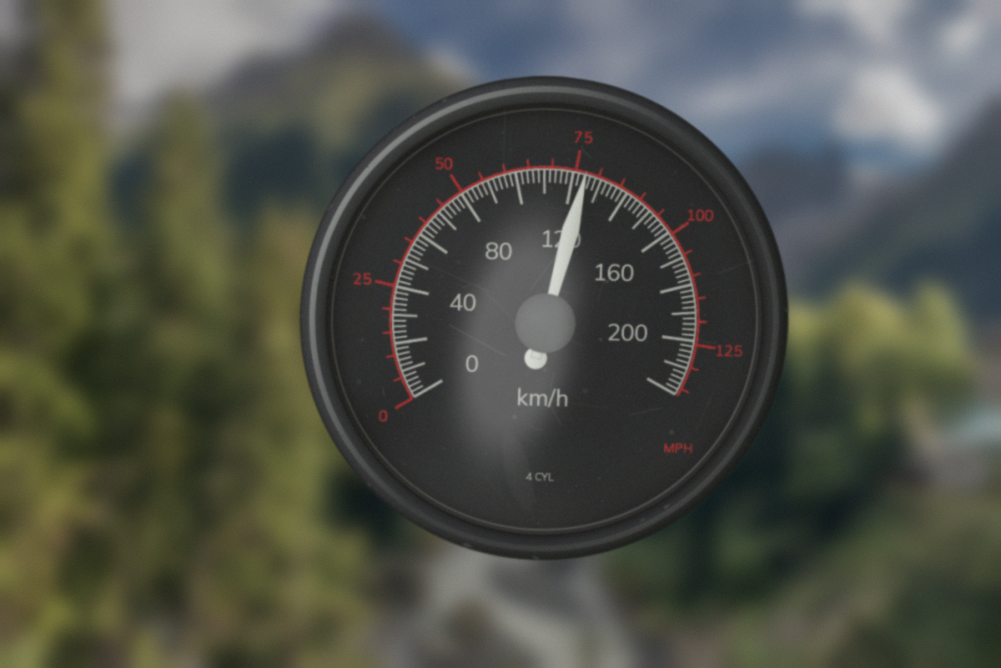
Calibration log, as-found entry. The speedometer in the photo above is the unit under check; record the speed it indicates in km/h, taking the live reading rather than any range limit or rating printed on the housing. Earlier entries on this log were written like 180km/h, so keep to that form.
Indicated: 124km/h
